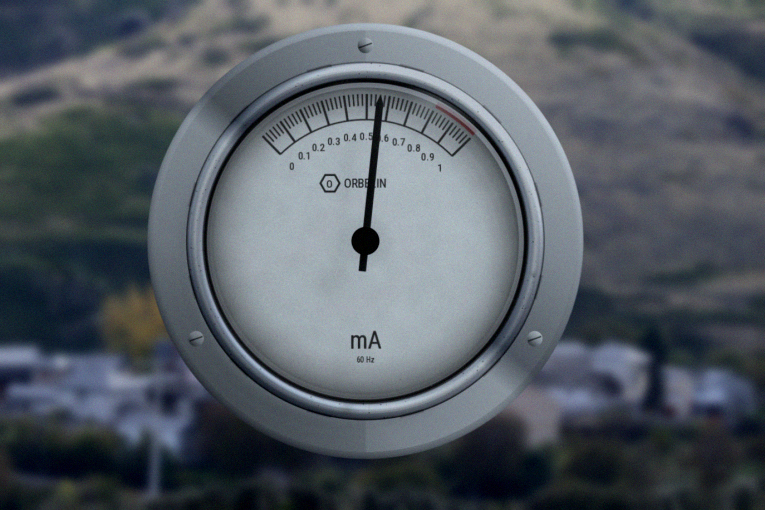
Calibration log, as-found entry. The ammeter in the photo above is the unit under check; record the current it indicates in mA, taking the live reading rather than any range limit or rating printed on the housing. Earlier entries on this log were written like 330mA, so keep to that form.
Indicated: 0.56mA
